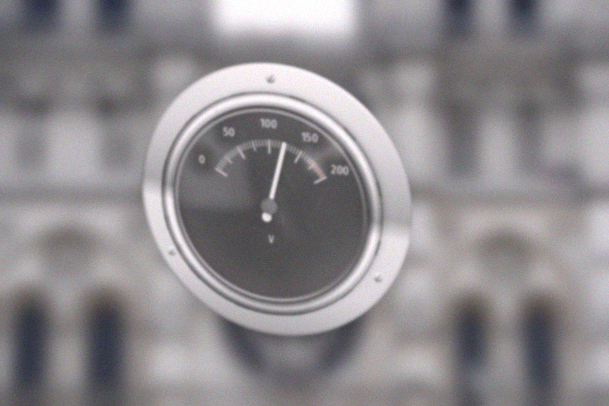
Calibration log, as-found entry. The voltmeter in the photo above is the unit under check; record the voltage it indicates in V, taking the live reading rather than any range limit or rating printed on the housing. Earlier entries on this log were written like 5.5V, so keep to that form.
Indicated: 125V
